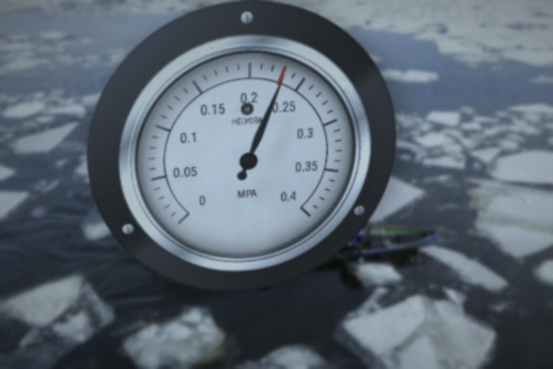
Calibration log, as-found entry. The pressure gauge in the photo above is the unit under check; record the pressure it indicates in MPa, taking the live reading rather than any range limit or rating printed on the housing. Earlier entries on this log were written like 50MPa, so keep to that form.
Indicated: 0.23MPa
